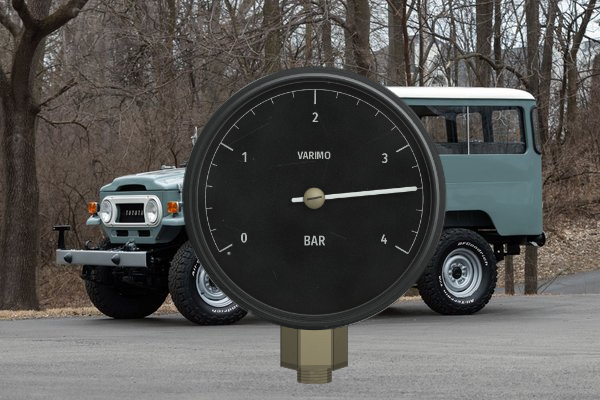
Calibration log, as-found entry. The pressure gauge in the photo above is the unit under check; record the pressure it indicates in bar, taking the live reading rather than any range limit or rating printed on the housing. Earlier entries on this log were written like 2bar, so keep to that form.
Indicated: 3.4bar
